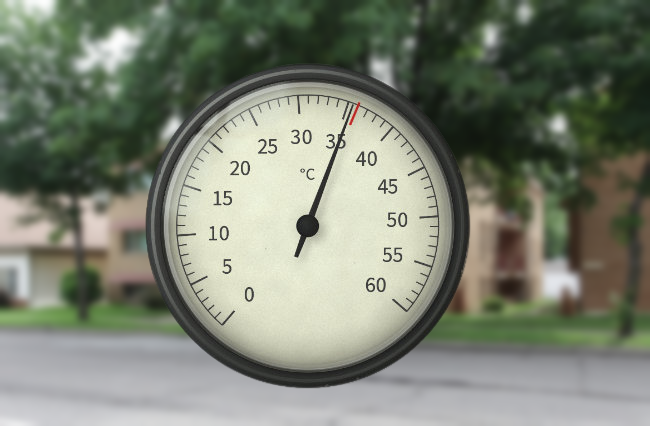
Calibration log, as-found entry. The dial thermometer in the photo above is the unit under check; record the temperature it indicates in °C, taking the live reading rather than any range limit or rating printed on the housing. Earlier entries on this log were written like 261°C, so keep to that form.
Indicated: 35.5°C
